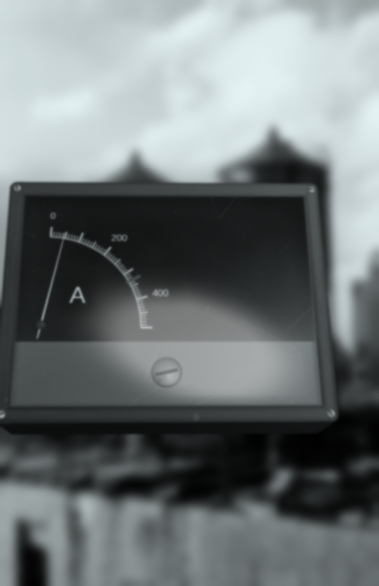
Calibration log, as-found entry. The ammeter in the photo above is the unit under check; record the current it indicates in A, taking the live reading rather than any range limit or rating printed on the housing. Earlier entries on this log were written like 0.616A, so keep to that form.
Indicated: 50A
